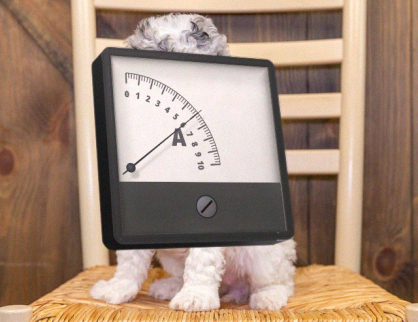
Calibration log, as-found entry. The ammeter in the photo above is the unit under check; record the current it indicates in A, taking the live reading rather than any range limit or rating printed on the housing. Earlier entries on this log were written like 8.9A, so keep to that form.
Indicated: 6A
